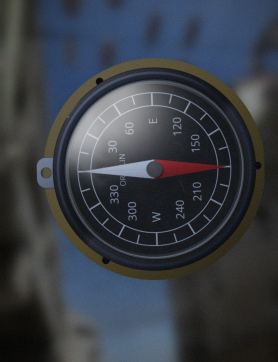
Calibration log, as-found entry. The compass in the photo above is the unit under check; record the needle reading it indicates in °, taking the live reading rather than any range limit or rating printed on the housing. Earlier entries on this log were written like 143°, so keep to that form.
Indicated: 180°
